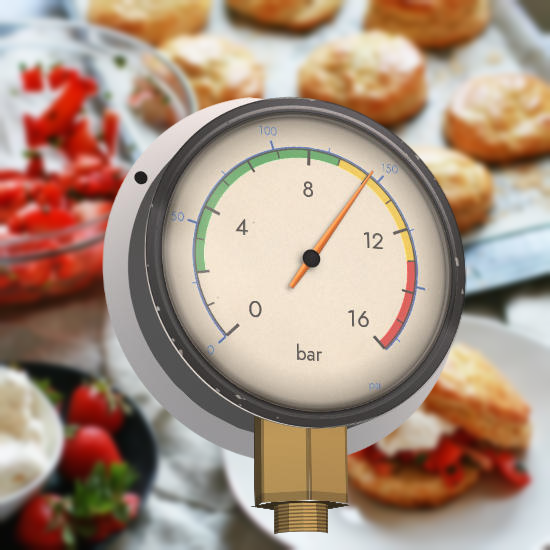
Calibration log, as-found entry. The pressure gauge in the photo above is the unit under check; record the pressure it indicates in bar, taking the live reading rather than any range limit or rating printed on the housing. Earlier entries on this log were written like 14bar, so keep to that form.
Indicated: 10bar
